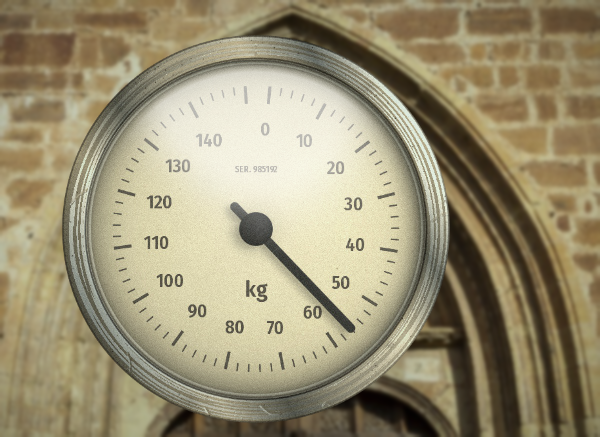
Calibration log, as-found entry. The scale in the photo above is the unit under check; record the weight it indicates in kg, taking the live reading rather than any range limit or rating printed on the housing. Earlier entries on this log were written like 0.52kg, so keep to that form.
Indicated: 56kg
